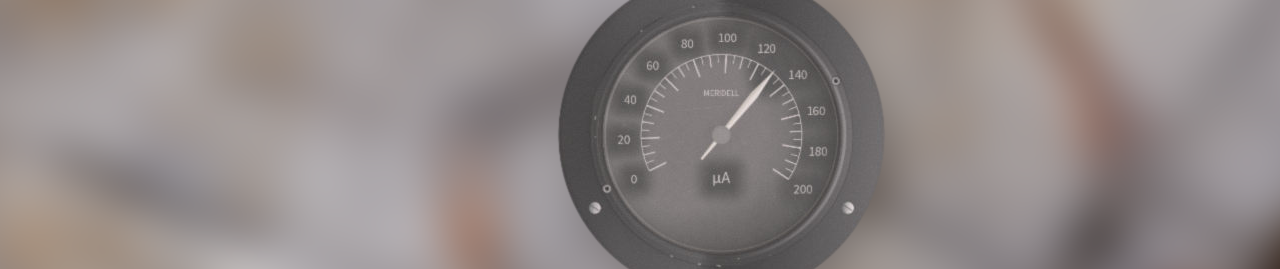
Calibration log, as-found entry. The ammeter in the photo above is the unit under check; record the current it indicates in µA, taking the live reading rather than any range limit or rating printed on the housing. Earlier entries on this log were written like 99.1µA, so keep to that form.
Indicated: 130µA
